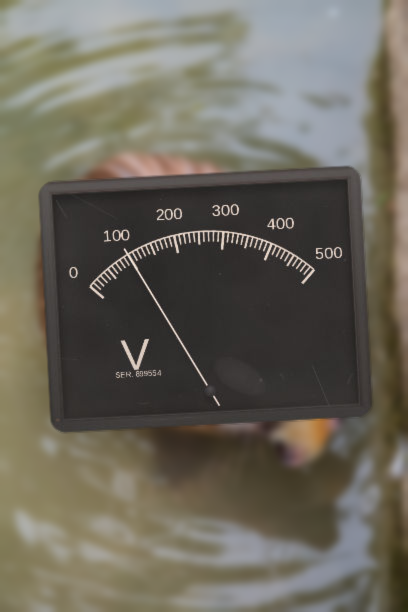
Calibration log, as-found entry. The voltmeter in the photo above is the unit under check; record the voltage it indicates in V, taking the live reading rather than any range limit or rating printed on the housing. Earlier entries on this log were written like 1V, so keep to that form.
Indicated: 100V
